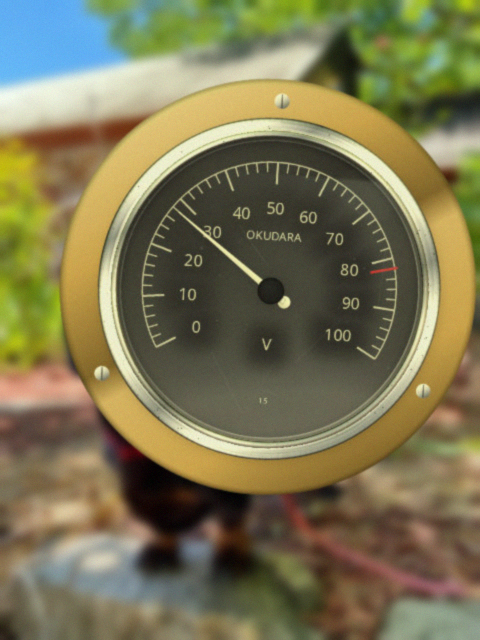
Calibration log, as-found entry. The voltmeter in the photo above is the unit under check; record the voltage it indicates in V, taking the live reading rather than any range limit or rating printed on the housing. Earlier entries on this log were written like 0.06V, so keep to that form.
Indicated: 28V
